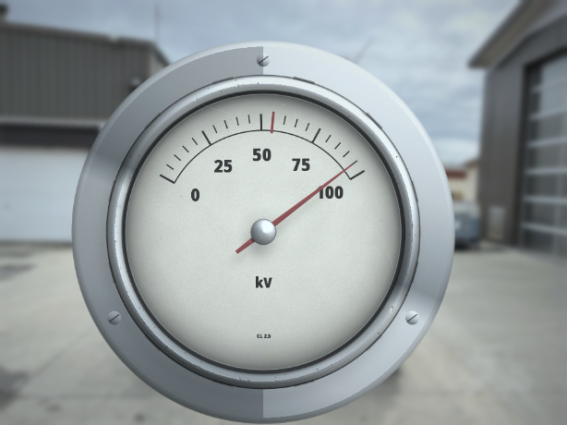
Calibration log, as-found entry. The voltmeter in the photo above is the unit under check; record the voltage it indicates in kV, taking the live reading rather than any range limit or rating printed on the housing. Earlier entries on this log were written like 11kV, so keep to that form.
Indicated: 95kV
